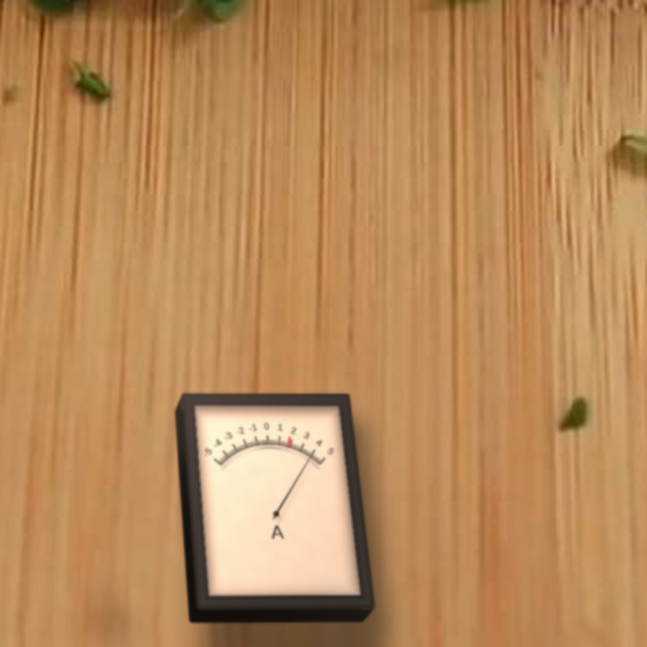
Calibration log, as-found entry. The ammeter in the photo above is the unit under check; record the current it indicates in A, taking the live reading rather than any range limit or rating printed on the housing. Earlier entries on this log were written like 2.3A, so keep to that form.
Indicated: 4A
